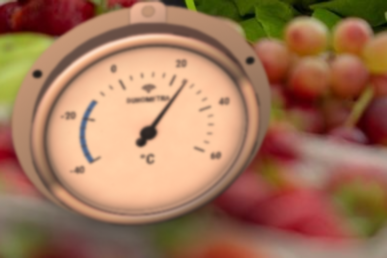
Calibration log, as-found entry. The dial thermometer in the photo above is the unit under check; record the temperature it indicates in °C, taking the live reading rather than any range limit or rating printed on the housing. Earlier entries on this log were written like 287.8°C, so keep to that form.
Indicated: 24°C
